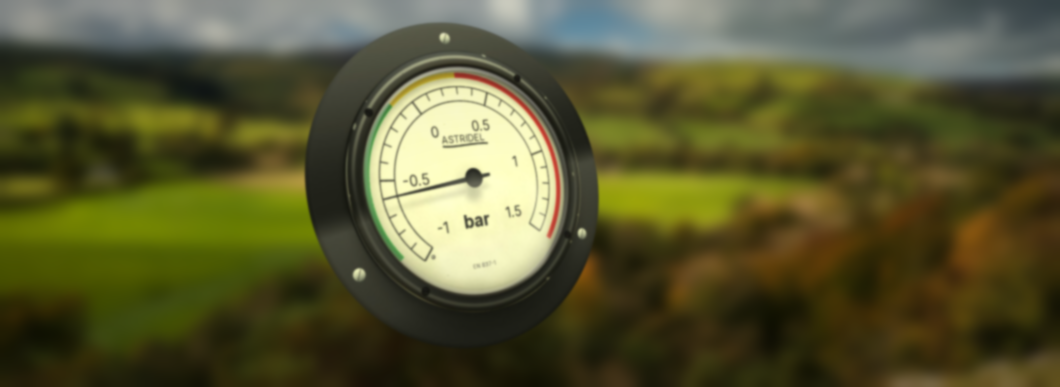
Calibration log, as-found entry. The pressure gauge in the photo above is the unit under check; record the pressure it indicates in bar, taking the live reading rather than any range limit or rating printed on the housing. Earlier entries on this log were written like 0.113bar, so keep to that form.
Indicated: -0.6bar
